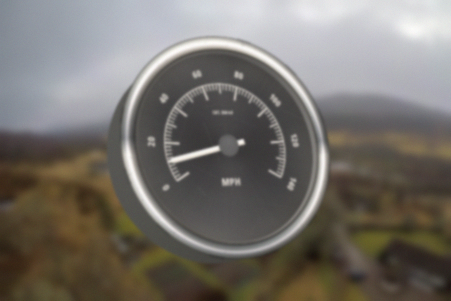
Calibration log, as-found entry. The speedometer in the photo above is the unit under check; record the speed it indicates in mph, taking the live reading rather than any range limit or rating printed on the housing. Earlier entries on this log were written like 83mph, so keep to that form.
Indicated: 10mph
